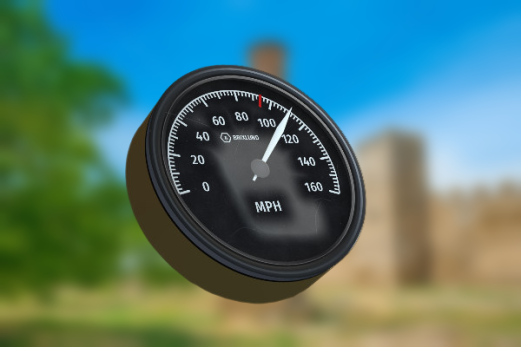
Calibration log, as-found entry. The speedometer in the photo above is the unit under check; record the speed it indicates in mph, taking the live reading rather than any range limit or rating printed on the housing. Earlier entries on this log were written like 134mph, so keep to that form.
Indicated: 110mph
